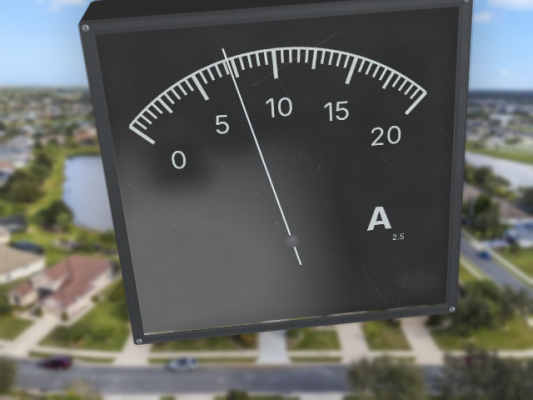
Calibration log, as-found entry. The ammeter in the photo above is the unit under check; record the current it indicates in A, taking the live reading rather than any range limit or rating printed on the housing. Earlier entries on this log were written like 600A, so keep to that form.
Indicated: 7.25A
